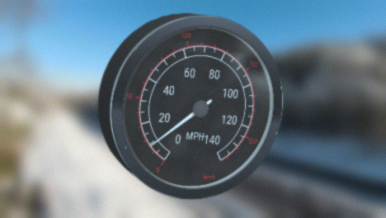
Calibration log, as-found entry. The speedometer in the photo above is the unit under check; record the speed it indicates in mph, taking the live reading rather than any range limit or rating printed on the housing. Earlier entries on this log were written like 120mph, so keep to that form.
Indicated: 10mph
